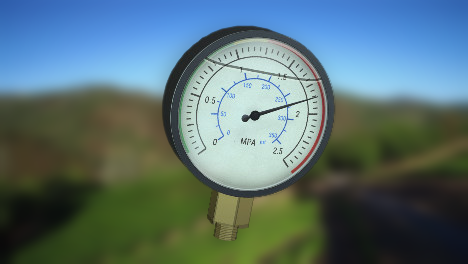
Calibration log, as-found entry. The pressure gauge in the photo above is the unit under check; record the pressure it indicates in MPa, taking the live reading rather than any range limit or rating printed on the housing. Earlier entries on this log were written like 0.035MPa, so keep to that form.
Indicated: 1.85MPa
